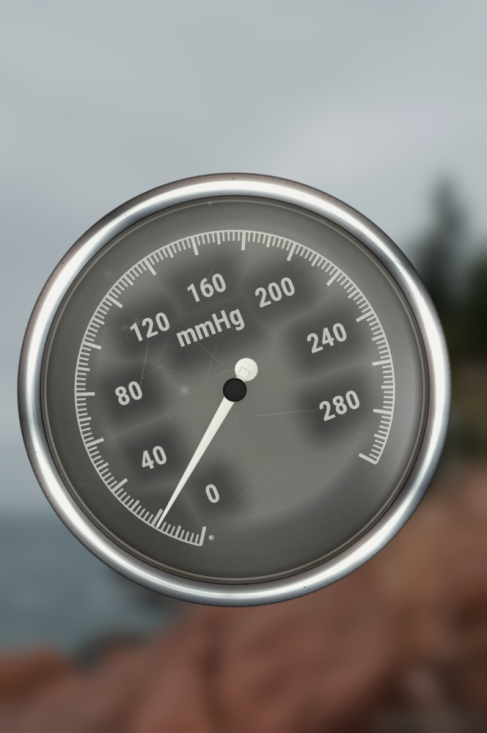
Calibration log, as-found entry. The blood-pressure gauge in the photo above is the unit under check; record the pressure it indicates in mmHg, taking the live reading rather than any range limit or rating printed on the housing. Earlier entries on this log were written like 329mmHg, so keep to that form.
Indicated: 18mmHg
